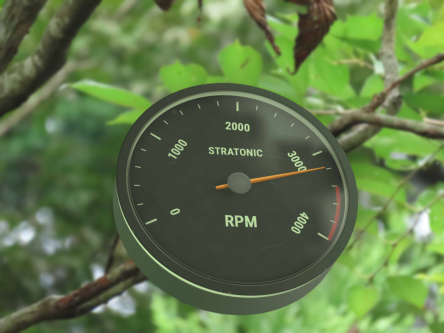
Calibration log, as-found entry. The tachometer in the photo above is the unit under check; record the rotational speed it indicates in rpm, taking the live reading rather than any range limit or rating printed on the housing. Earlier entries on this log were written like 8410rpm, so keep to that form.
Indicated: 3200rpm
